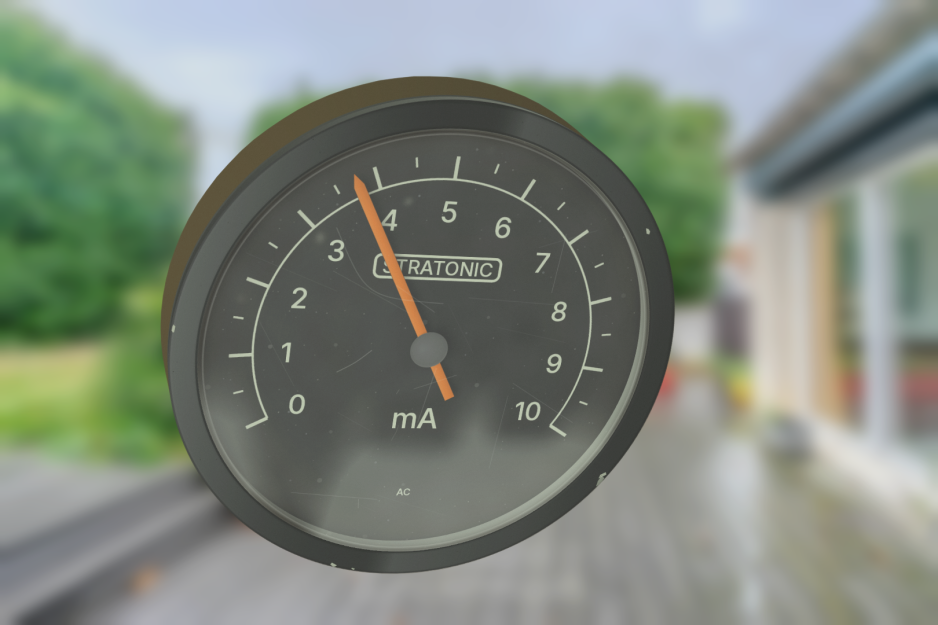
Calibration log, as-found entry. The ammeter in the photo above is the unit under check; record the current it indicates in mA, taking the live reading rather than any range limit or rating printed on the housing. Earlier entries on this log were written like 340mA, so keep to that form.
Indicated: 3.75mA
